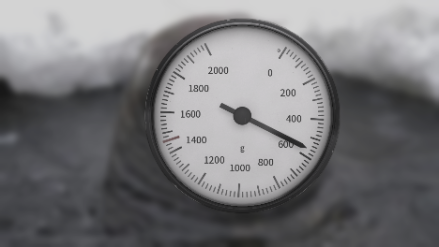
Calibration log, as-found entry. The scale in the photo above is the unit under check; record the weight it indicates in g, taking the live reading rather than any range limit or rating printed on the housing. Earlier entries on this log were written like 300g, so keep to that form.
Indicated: 560g
